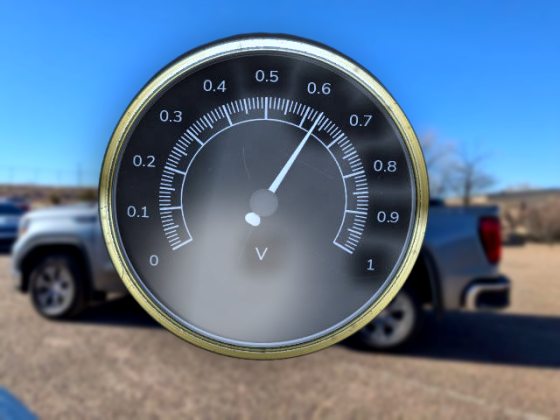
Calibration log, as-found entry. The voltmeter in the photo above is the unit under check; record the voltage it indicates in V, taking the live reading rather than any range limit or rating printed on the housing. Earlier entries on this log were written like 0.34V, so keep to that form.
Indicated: 0.63V
